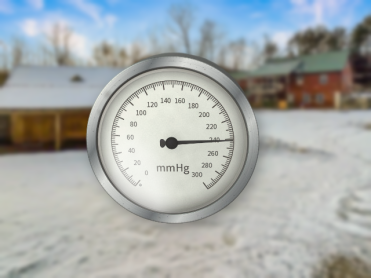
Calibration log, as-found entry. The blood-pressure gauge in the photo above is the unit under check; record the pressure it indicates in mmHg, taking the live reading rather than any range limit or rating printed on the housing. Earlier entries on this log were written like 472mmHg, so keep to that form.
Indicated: 240mmHg
